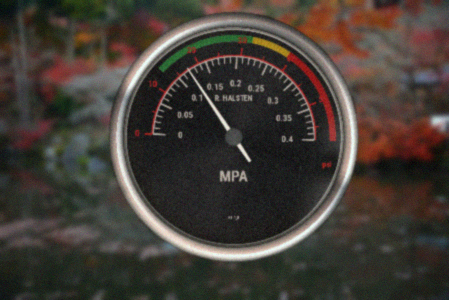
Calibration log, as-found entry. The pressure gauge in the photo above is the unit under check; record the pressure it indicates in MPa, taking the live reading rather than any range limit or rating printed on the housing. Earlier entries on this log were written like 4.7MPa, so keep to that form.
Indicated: 0.12MPa
